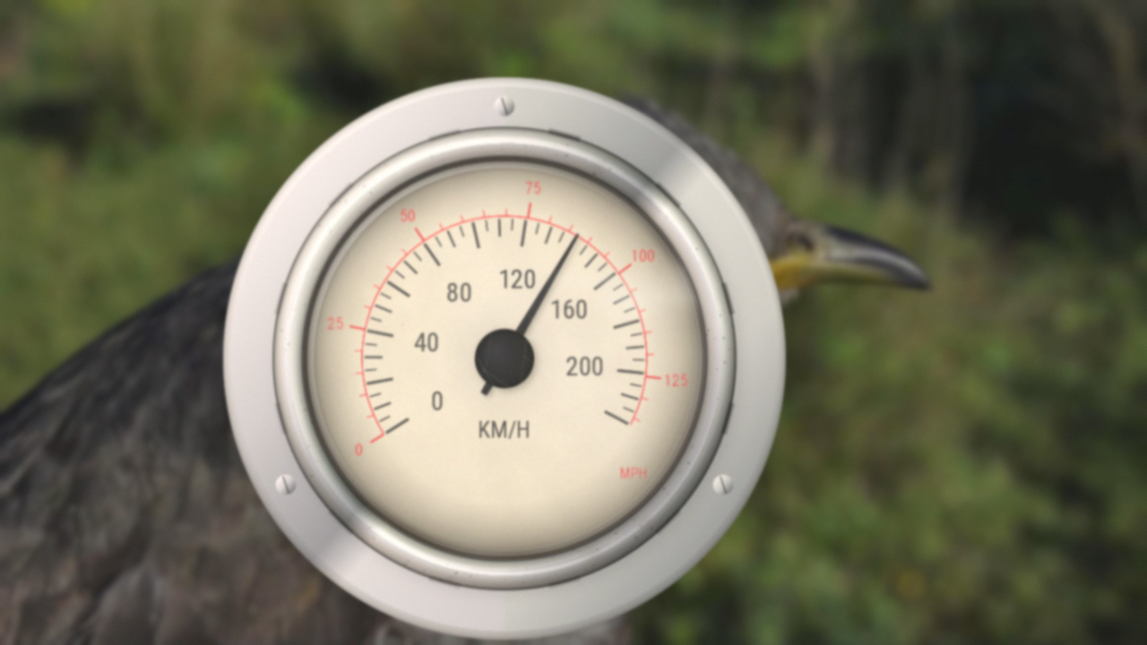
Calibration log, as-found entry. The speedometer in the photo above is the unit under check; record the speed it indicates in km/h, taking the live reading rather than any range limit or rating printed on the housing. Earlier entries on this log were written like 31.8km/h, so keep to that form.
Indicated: 140km/h
